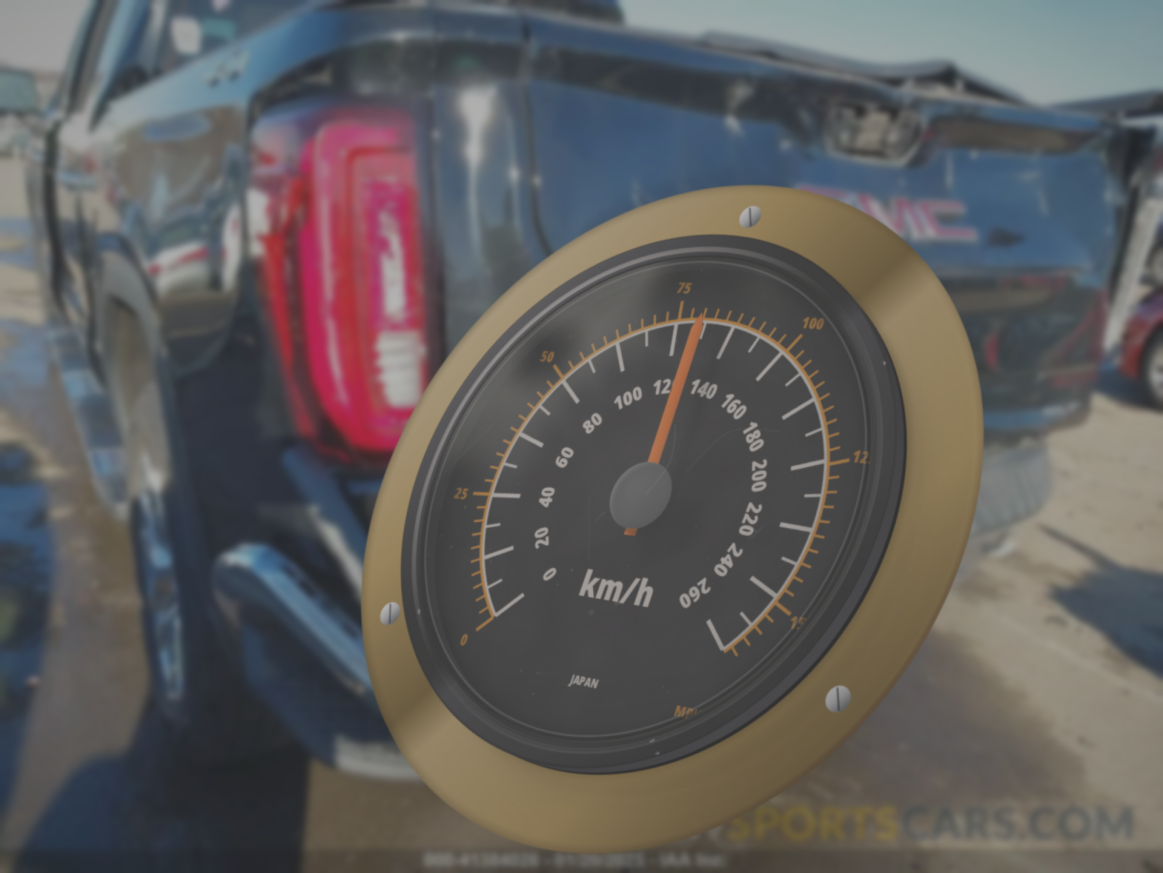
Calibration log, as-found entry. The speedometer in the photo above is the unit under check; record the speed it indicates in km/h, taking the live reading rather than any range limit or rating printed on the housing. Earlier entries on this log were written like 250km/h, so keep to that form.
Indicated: 130km/h
